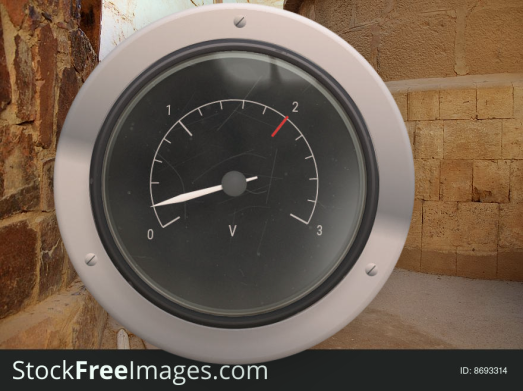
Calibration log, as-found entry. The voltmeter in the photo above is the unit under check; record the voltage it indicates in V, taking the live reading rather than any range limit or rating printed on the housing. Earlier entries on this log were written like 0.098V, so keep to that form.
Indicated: 0.2V
